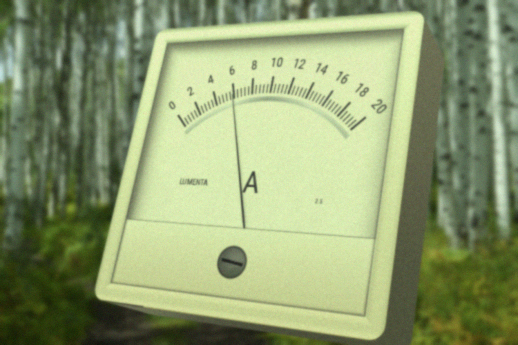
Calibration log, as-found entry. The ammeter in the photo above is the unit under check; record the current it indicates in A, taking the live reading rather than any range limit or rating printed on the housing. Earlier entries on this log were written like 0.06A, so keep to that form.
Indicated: 6A
